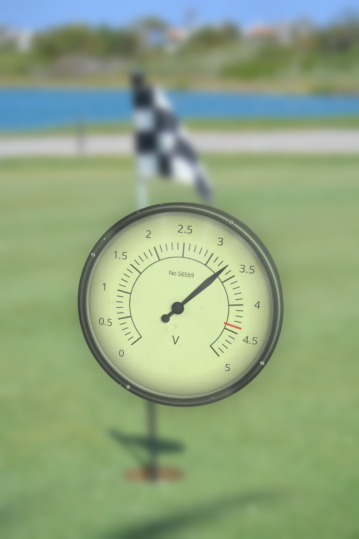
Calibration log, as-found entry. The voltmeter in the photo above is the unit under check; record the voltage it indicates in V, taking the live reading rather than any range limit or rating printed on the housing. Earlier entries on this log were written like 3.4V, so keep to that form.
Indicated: 3.3V
